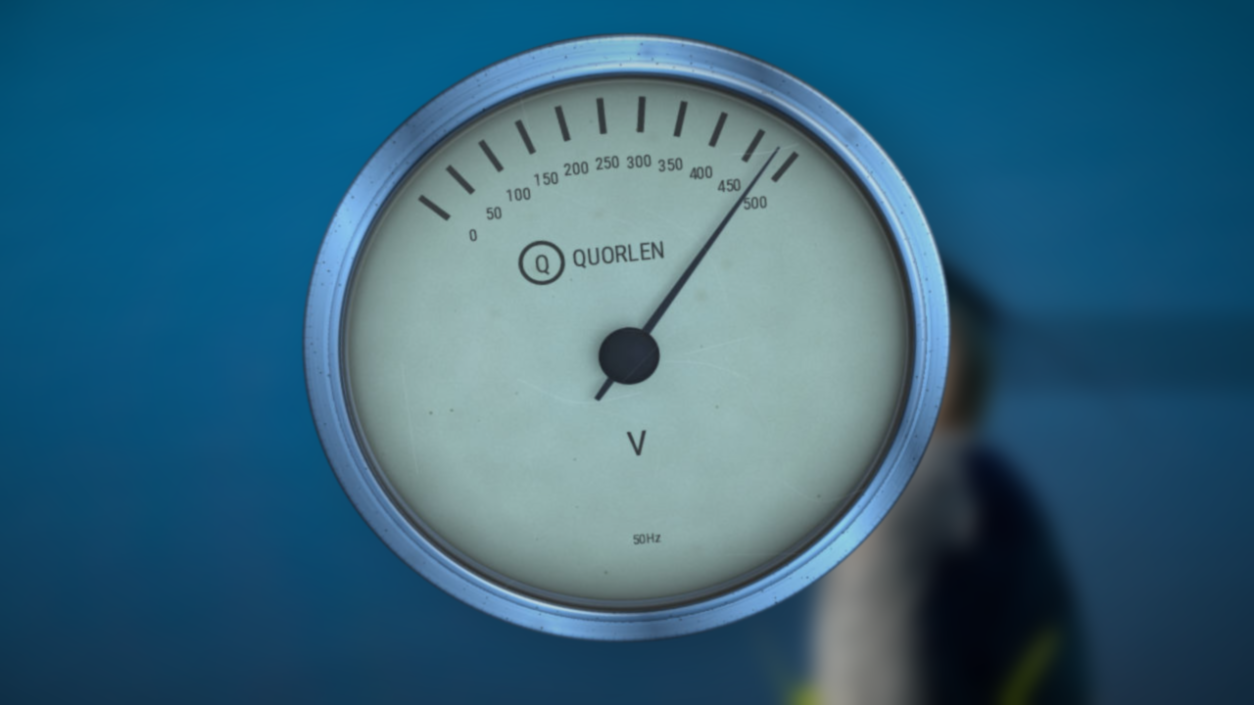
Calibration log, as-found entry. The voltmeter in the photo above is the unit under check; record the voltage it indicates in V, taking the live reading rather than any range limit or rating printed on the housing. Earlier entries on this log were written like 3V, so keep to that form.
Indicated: 475V
